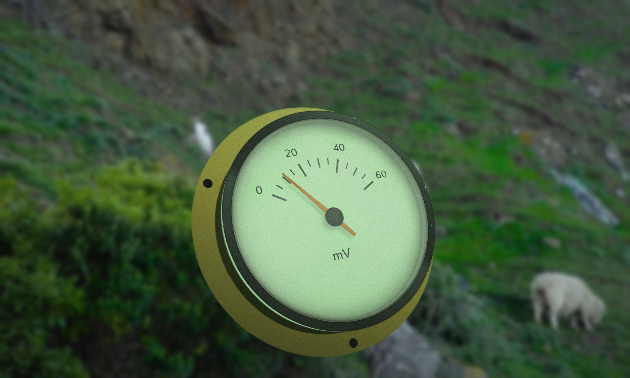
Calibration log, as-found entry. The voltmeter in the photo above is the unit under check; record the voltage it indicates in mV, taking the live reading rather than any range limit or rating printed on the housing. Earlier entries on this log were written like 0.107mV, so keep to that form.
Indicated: 10mV
